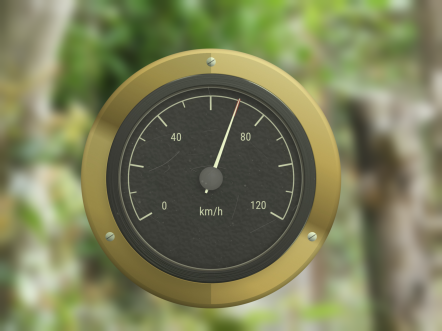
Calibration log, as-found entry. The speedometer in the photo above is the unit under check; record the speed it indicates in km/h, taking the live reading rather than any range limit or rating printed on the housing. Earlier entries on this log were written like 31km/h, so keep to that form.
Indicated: 70km/h
